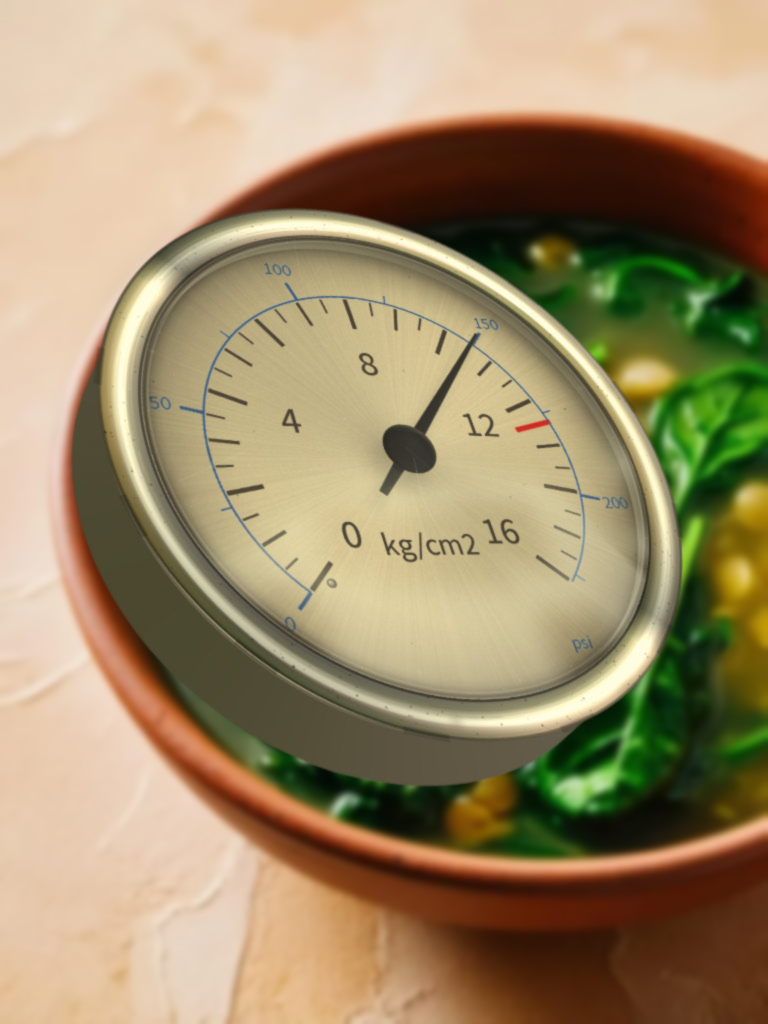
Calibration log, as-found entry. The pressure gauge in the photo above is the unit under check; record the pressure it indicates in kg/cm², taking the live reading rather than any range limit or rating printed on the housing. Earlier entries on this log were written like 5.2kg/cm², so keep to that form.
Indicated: 10.5kg/cm²
